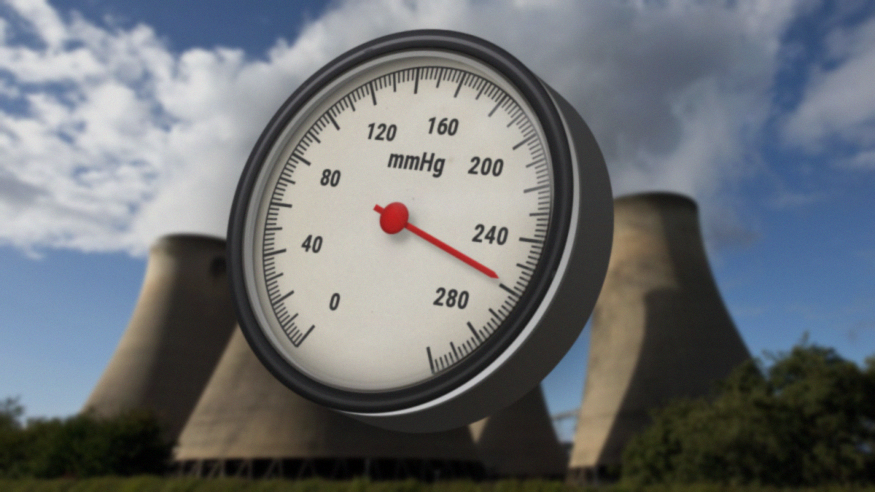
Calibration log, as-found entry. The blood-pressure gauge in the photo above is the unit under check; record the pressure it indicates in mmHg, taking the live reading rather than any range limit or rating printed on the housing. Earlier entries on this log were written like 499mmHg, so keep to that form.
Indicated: 258mmHg
